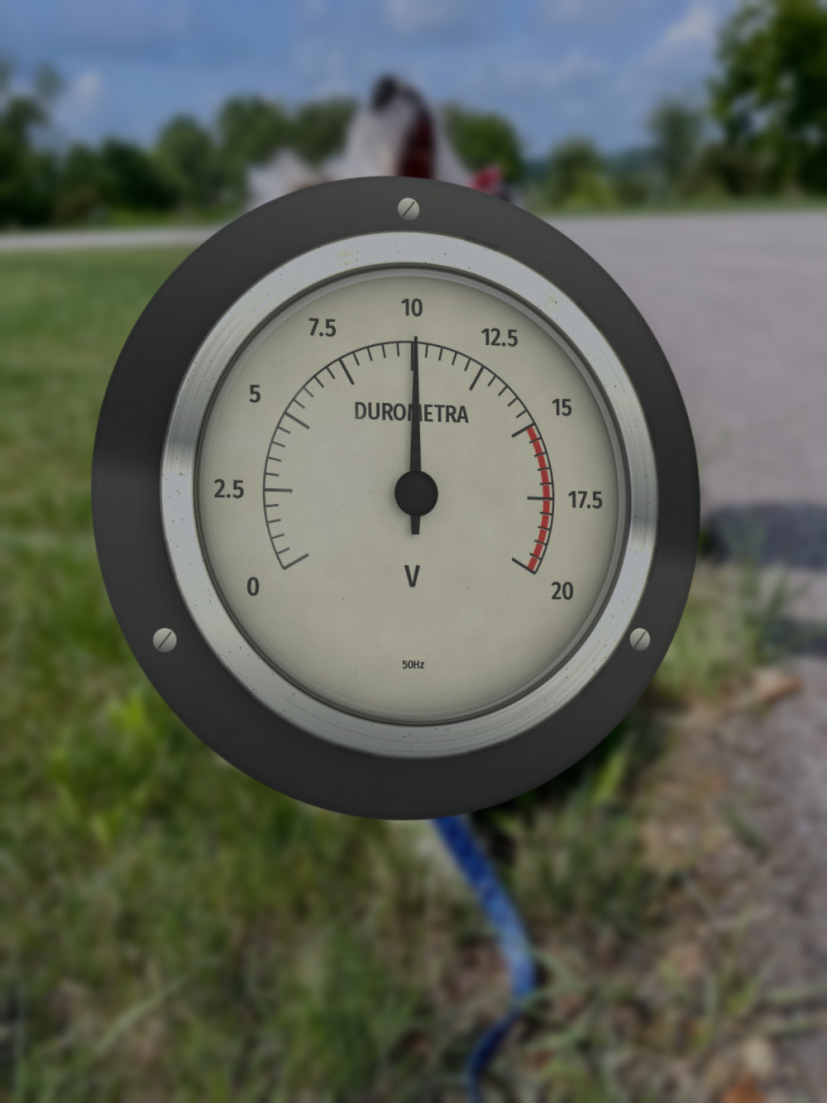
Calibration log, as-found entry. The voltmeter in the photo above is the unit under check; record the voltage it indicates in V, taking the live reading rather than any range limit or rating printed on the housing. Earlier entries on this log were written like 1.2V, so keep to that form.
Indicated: 10V
